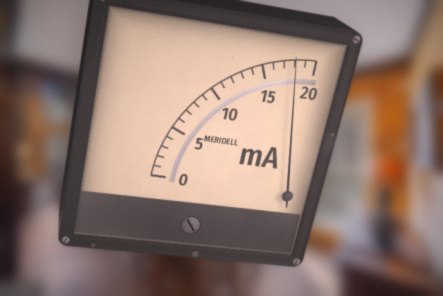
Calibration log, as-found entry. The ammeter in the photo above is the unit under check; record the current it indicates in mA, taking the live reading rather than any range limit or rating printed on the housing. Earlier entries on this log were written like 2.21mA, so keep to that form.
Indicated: 18mA
